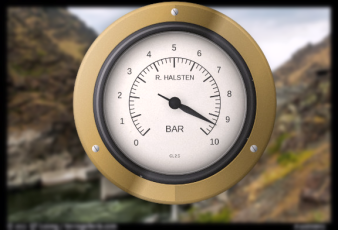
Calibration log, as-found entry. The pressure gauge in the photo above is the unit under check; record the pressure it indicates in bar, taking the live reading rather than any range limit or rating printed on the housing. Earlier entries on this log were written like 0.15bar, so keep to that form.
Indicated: 9.4bar
